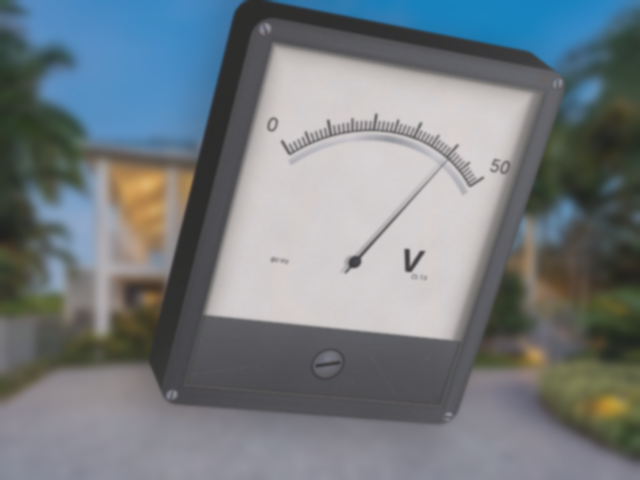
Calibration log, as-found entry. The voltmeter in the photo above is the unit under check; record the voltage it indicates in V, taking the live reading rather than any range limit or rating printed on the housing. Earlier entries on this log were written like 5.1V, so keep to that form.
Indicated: 40V
